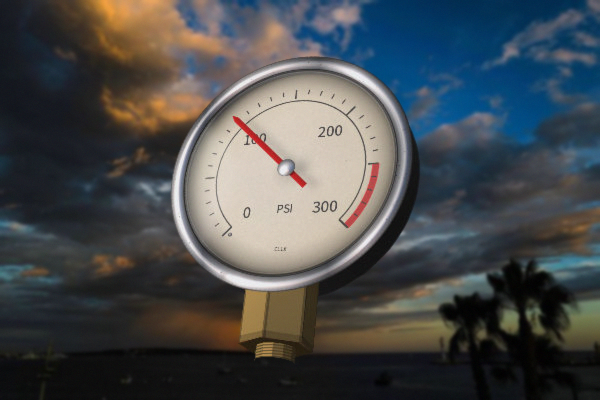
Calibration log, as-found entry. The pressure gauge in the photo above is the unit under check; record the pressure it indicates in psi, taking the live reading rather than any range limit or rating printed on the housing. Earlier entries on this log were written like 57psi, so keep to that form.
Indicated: 100psi
